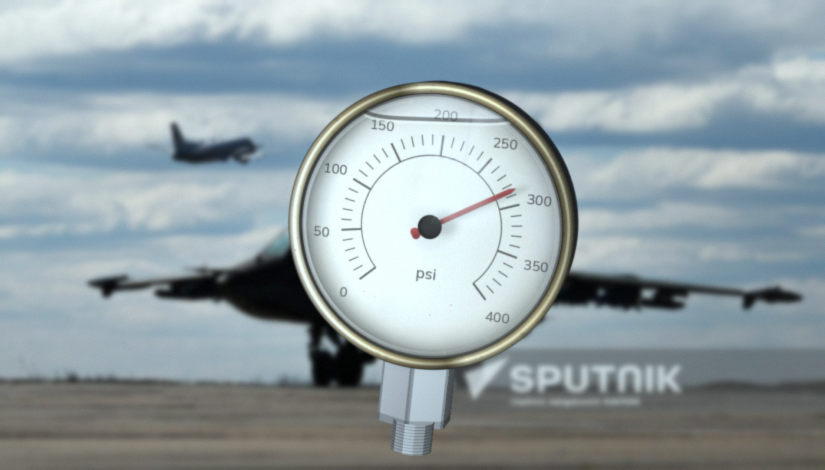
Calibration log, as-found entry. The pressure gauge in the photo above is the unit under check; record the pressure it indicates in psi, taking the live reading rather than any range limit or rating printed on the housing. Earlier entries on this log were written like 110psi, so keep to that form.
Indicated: 285psi
